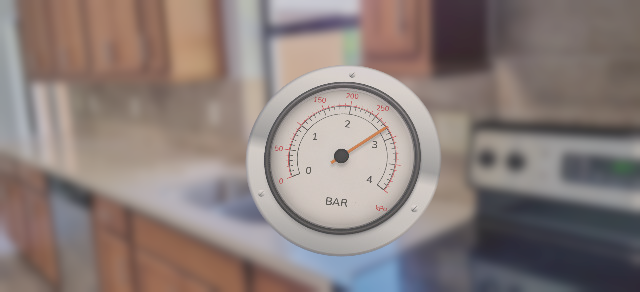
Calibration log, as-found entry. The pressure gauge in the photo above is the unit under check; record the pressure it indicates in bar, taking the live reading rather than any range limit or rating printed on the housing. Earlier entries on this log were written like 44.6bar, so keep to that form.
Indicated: 2.8bar
